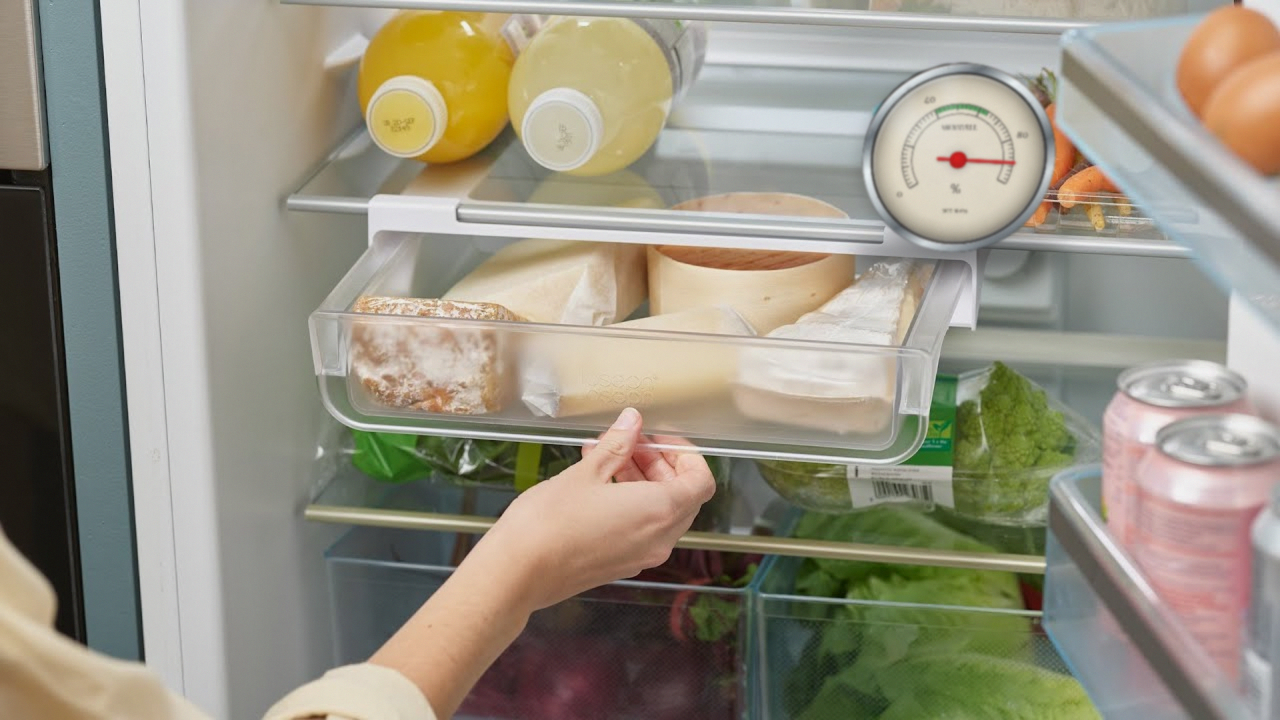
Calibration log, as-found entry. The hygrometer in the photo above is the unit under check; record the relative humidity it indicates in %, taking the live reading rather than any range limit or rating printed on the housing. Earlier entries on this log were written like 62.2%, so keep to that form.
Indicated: 90%
